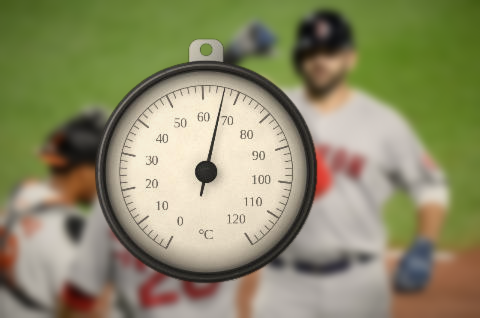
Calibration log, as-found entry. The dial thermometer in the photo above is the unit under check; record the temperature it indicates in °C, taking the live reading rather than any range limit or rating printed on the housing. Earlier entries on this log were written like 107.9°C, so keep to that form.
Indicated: 66°C
